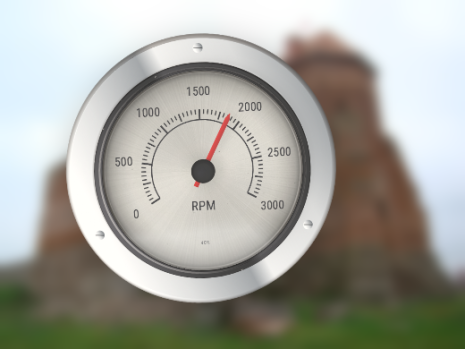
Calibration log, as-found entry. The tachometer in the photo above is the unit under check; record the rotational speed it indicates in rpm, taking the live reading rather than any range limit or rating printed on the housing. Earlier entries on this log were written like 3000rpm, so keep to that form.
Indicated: 1850rpm
